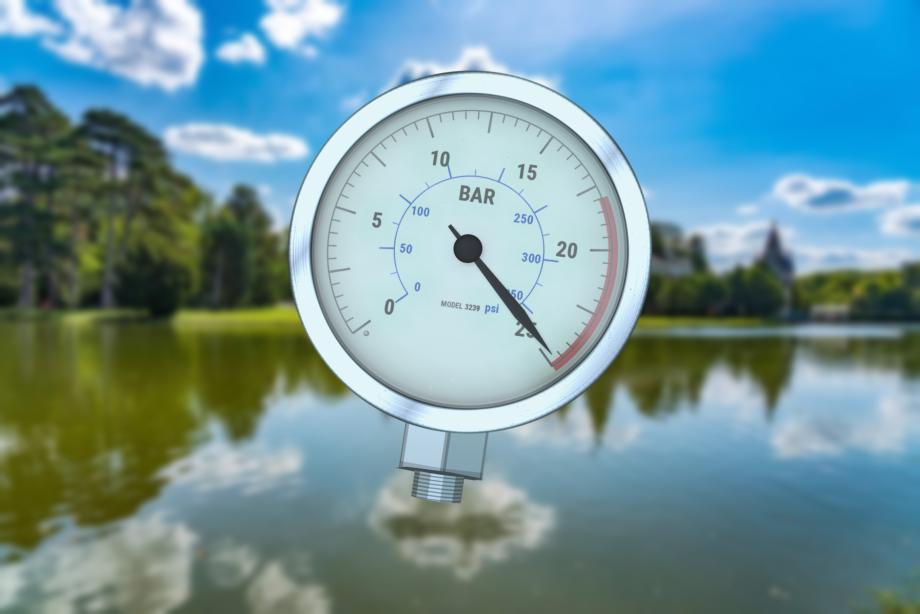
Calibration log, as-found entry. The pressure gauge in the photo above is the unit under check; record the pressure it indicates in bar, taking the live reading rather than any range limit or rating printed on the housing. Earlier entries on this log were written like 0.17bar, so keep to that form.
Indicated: 24.75bar
